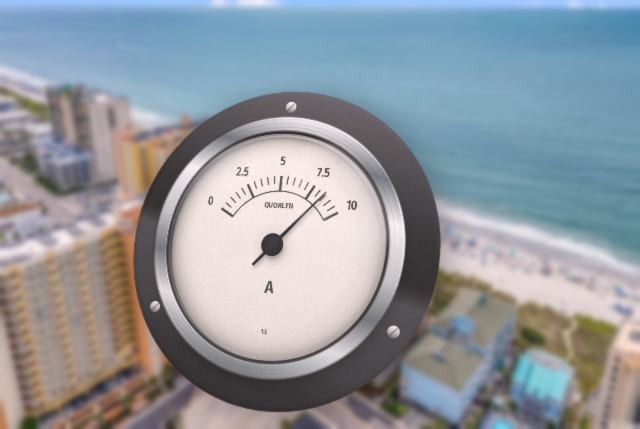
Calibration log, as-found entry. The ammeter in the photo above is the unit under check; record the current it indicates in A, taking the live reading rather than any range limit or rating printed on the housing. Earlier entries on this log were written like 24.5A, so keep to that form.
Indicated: 8.5A
